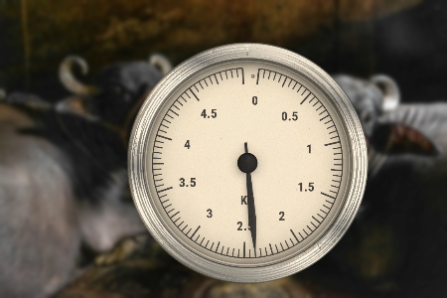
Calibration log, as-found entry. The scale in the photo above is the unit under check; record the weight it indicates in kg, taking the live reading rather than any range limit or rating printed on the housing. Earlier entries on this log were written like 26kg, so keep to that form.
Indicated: 2.4kg
